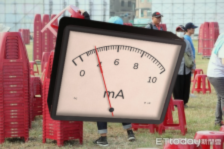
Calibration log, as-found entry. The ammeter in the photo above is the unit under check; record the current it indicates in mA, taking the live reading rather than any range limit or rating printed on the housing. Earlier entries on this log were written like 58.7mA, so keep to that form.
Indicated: 4mA
